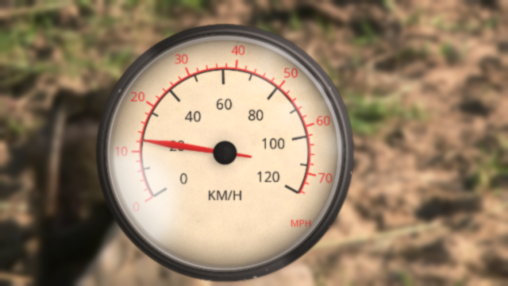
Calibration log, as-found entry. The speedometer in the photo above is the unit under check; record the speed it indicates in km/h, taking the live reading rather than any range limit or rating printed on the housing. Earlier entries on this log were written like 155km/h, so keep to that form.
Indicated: 20km/h
